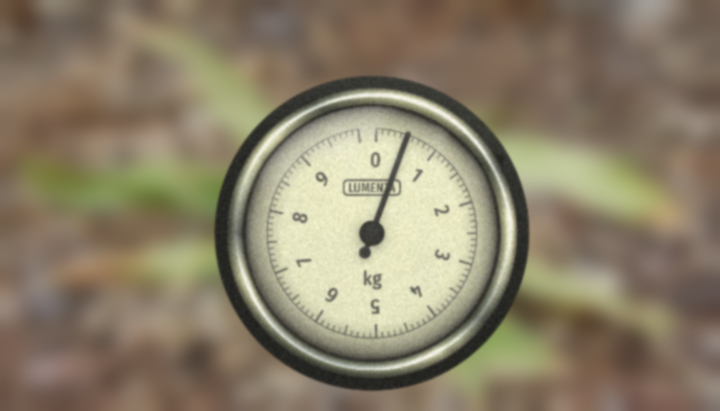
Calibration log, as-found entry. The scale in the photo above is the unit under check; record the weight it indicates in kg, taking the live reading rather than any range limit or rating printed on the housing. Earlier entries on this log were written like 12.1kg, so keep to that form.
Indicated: 0.5kg
